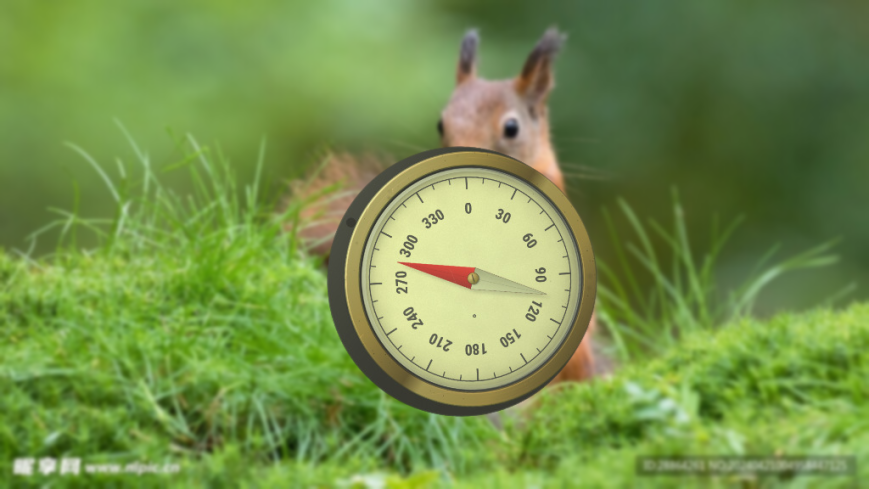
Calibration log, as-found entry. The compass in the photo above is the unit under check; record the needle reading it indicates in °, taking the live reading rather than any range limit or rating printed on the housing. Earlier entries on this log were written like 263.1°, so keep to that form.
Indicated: 285°
